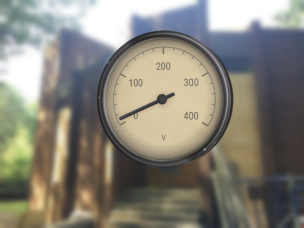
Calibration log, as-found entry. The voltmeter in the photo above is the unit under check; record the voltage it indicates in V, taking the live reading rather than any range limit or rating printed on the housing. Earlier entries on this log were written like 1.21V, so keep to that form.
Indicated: 10V
